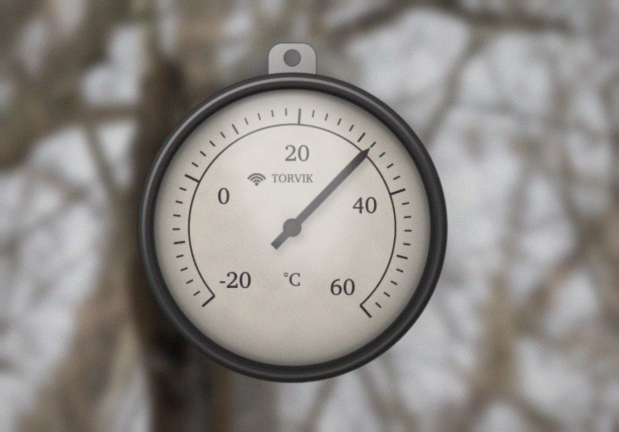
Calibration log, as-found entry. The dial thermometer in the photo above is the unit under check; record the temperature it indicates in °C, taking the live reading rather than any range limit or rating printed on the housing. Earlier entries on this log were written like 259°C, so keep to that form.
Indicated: 32°C
